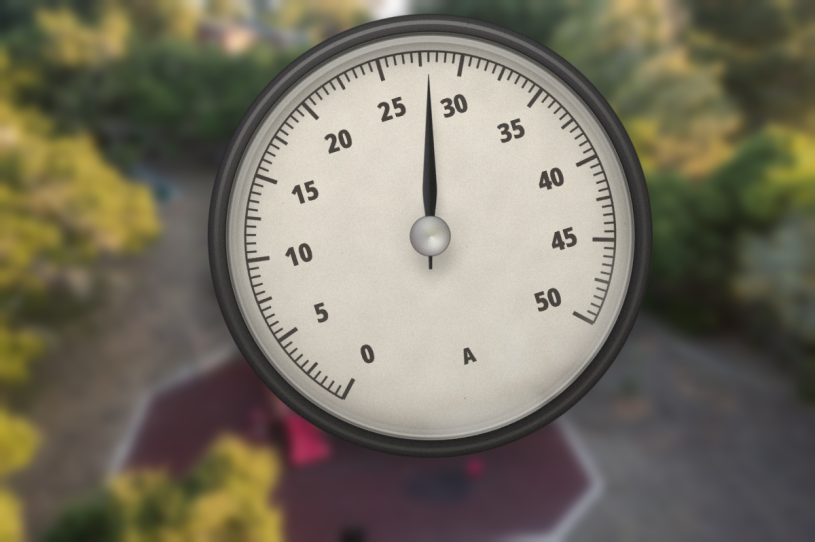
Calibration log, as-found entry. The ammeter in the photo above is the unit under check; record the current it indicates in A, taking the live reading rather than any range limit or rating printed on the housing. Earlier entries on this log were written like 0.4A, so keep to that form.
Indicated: 28A
